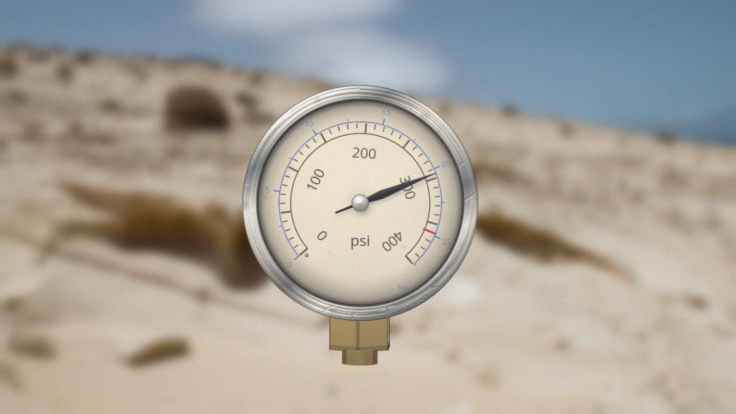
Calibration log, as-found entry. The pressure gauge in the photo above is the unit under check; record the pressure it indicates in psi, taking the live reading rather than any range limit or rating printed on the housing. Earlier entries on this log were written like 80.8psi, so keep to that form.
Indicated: 295psi
